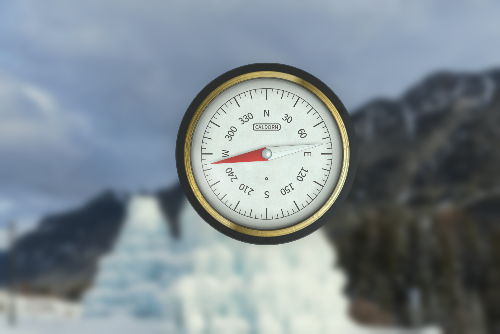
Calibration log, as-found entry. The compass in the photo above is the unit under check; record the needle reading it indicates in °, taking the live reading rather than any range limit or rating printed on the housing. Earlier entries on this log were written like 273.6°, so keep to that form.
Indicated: 260°
